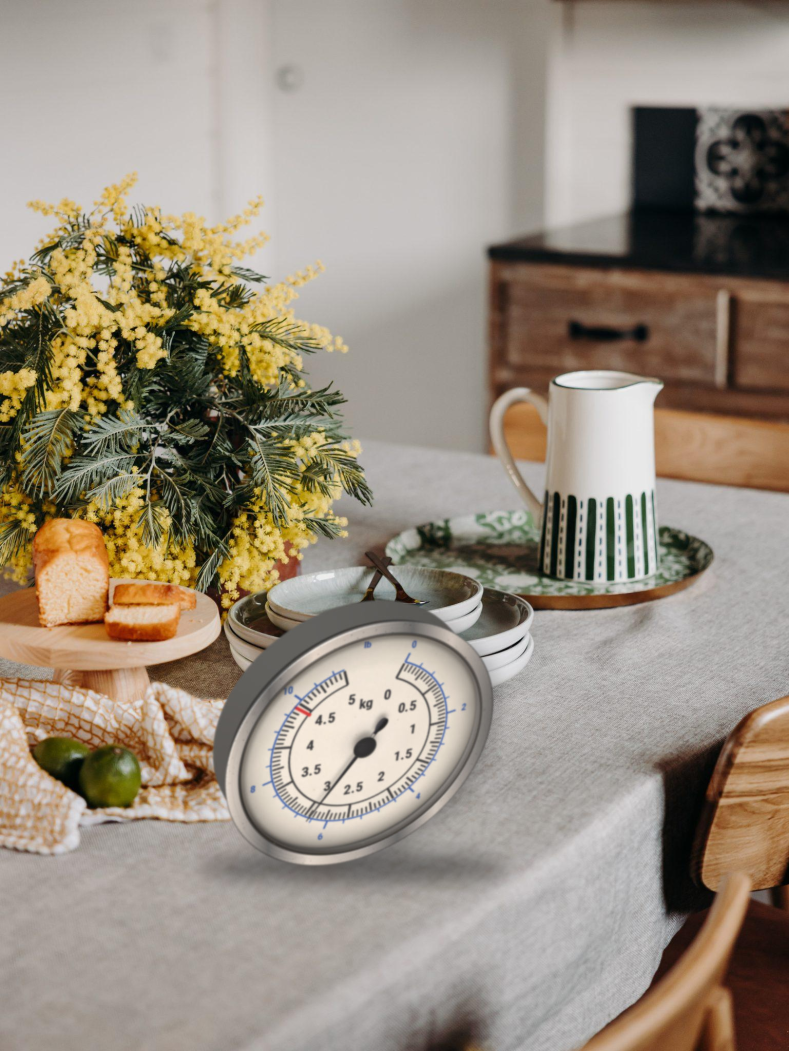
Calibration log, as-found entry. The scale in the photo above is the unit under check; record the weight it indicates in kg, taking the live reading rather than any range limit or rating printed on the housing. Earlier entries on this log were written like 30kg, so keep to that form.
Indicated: 3kg
